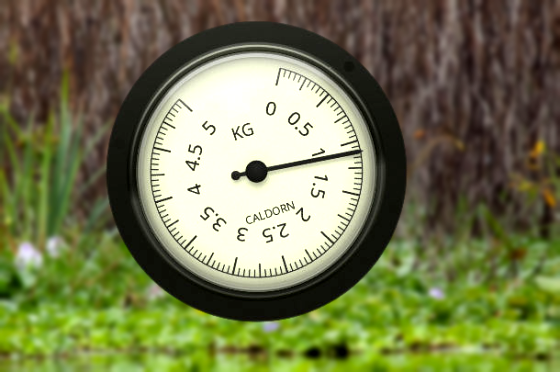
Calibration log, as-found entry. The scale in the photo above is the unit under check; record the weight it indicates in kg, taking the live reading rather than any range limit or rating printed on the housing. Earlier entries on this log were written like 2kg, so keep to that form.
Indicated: 1.1kg
